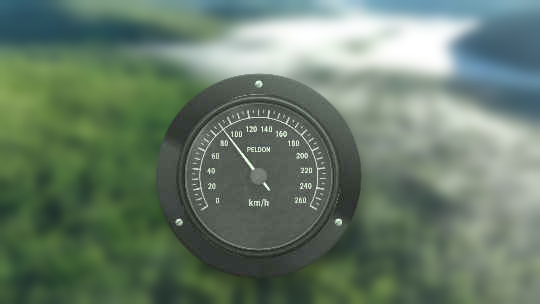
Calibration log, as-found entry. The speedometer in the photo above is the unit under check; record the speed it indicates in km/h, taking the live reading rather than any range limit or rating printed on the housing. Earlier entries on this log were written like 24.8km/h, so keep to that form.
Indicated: 90km/h
